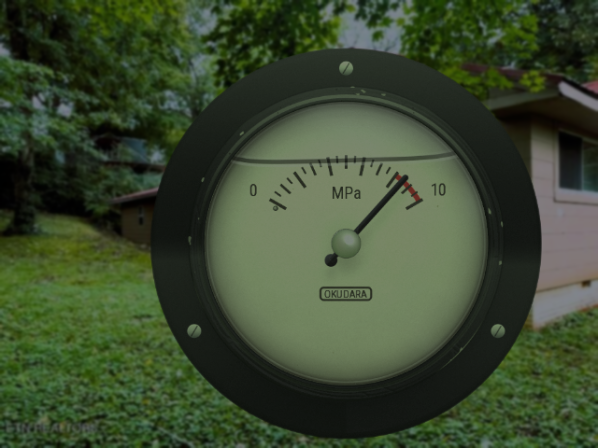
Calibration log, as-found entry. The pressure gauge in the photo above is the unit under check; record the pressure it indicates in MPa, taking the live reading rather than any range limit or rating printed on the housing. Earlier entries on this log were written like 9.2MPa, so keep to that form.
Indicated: 8.5MPa
